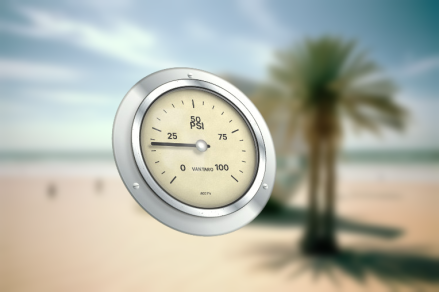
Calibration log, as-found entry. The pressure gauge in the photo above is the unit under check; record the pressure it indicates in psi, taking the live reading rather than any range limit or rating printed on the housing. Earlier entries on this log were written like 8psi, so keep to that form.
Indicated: 17.5psi
